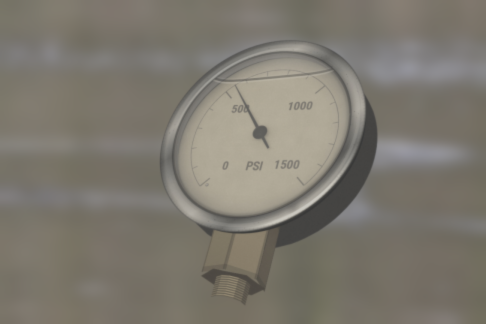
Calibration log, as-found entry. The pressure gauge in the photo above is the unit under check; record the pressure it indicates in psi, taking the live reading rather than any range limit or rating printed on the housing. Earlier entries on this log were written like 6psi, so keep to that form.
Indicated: 550psi
